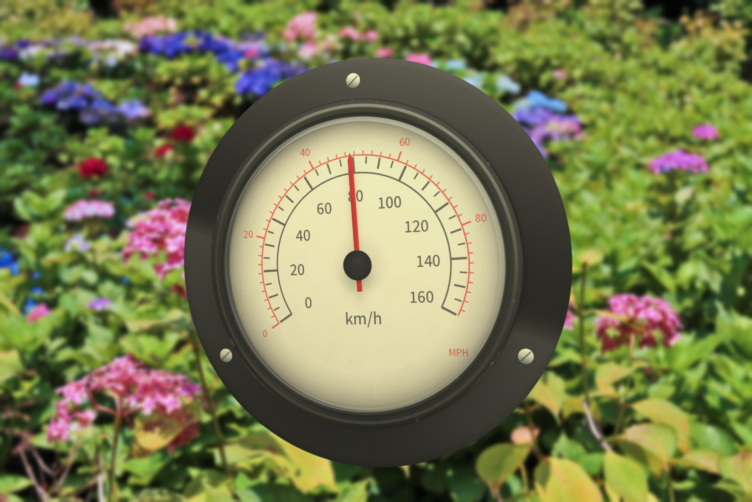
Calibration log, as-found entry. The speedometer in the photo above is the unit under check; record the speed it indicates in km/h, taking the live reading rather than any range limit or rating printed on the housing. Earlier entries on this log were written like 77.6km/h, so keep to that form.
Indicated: 80km/h
